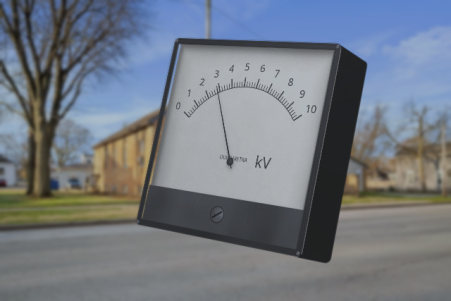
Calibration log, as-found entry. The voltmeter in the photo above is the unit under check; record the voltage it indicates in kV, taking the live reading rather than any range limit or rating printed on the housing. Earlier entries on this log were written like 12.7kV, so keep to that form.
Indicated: 3kV
